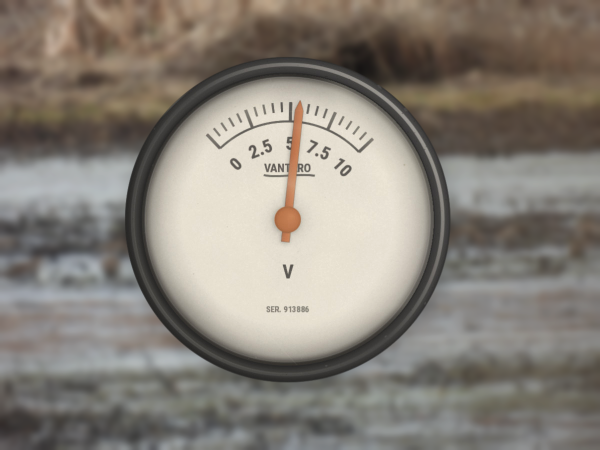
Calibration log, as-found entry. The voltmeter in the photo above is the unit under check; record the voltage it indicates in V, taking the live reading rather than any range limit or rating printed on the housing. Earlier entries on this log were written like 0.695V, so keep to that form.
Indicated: 5.5V
